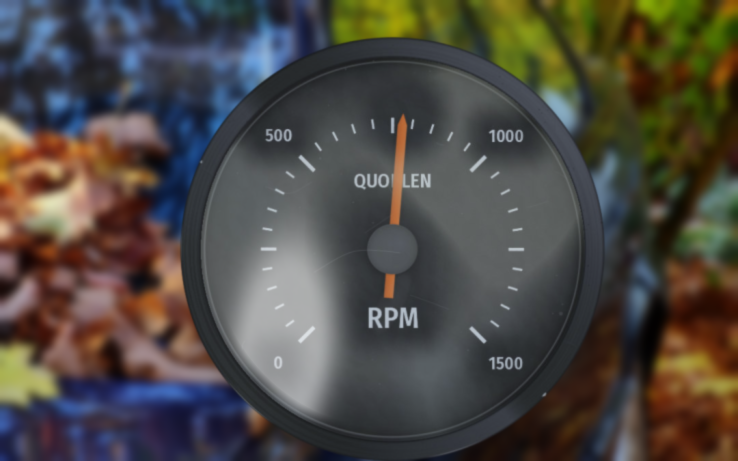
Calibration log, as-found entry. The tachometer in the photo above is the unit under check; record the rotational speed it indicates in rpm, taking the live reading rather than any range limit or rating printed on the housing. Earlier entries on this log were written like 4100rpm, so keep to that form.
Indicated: 775rpm
